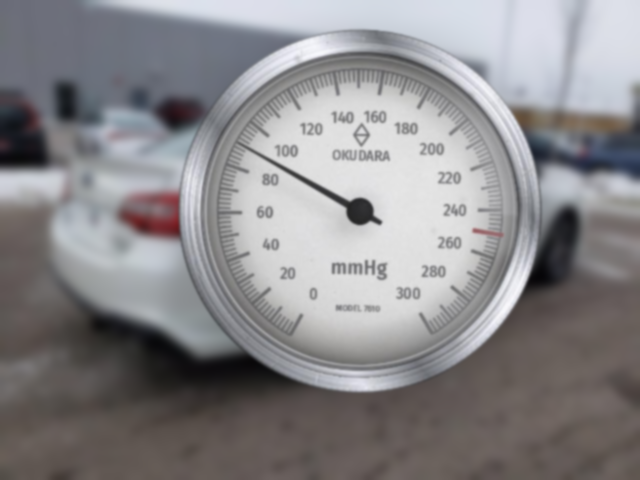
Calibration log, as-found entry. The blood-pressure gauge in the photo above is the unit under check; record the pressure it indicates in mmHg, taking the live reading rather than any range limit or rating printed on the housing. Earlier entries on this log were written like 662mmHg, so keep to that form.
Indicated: 90mmHg
